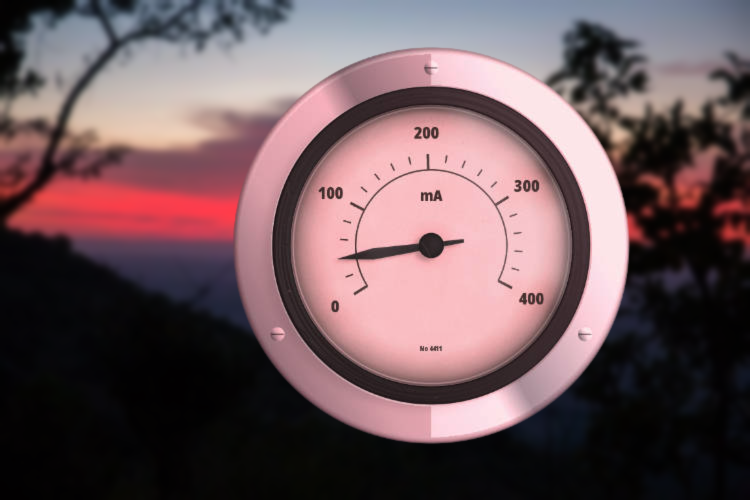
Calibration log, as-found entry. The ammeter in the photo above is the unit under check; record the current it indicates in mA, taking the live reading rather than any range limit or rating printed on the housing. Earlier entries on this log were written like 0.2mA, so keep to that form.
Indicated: 40mA
